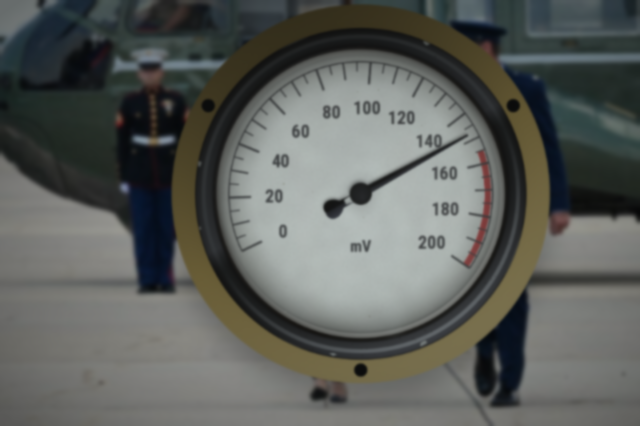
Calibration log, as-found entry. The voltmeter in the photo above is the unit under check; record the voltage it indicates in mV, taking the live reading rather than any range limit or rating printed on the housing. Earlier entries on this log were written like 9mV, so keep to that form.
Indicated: 147.5mV
